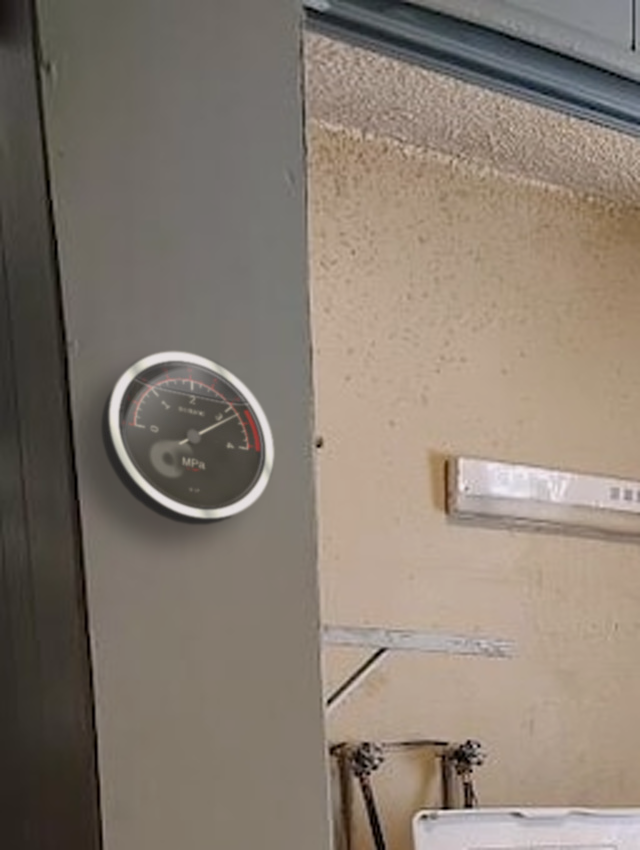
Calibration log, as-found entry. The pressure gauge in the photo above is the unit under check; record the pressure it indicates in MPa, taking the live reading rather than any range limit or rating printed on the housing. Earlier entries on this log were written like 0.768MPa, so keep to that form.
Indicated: 3.2MPa
